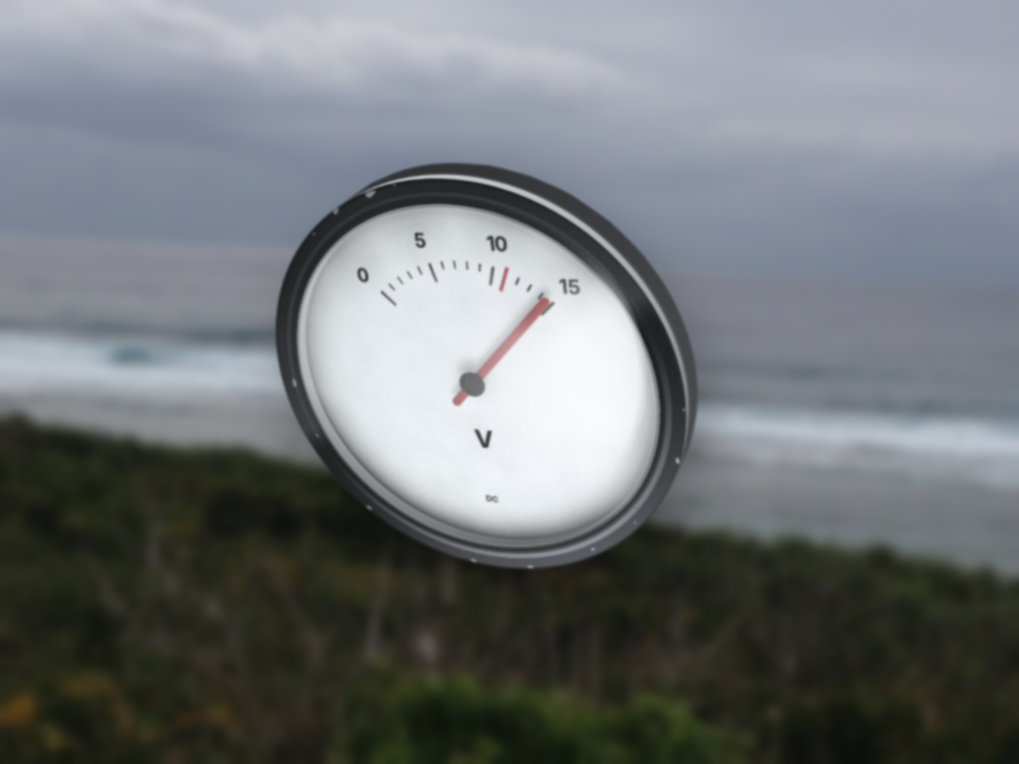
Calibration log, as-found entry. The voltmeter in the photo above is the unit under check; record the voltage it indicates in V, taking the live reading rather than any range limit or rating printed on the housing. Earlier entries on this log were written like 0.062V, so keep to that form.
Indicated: 14.5V
